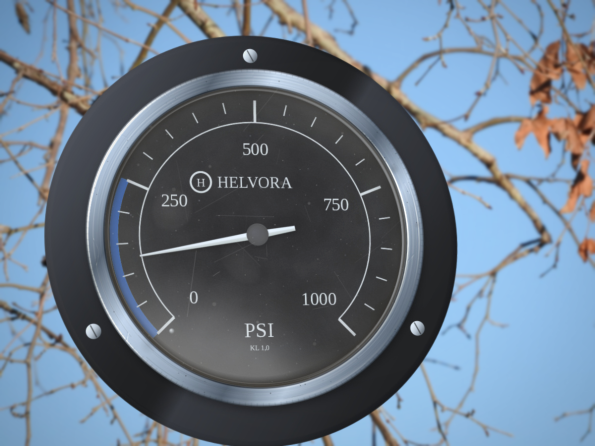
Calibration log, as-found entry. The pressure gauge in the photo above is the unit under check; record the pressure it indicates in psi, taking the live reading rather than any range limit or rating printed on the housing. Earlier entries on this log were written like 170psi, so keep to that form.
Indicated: 125psi
